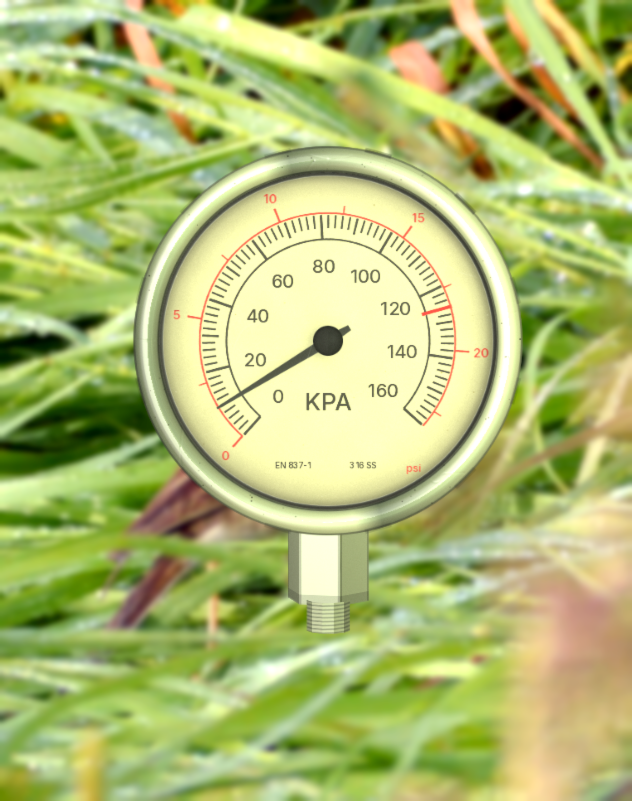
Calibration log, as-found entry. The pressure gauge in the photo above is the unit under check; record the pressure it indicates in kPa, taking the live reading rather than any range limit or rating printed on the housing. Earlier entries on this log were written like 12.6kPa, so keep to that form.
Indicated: 10kPa
